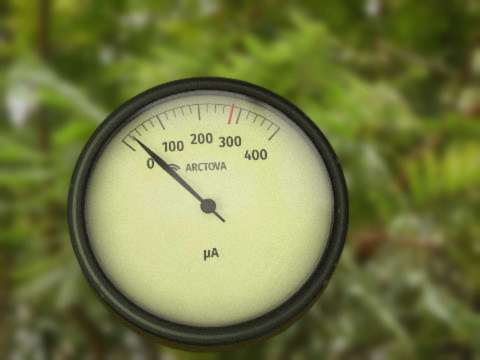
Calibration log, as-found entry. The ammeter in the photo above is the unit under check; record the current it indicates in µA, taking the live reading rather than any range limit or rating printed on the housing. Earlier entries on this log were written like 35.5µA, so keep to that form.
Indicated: 20µA
